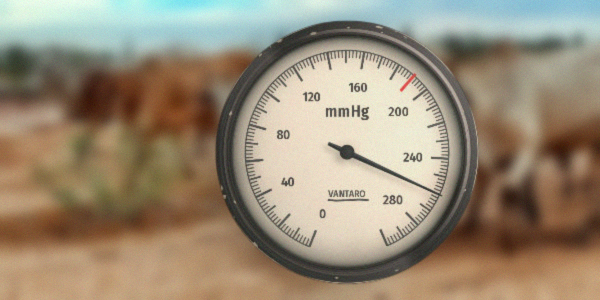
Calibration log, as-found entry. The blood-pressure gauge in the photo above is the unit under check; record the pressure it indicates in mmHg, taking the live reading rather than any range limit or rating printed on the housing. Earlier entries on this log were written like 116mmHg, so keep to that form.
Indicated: 260mmHg
